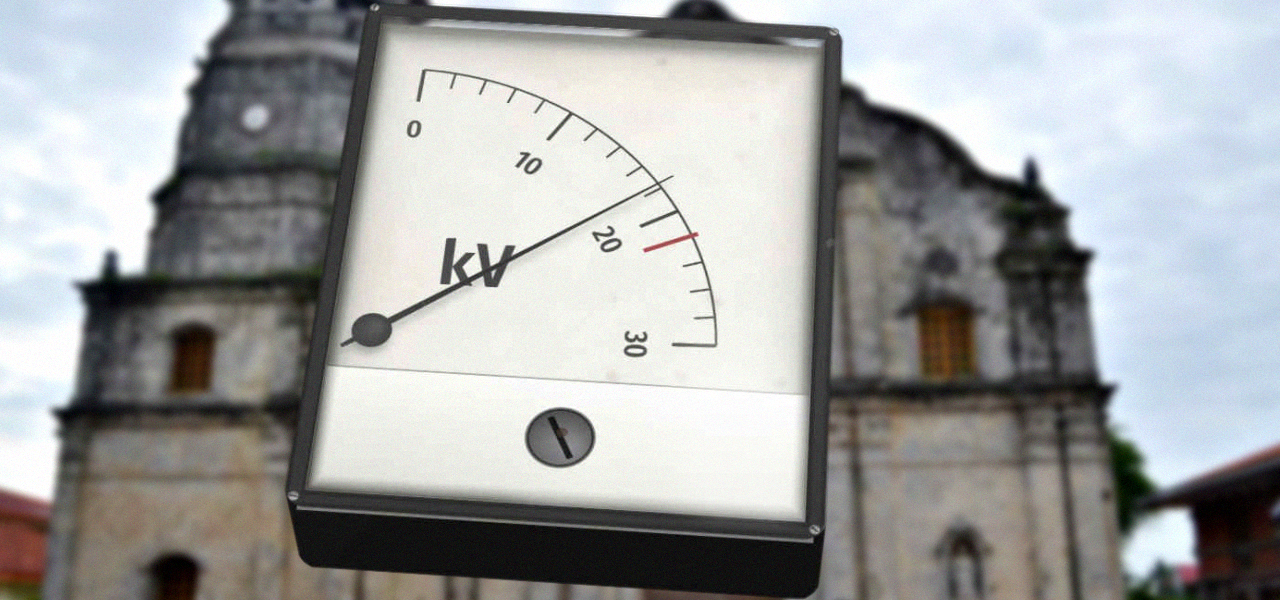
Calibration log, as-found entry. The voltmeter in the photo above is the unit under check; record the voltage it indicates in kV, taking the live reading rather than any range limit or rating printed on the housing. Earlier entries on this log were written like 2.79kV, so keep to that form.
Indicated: 18kV
